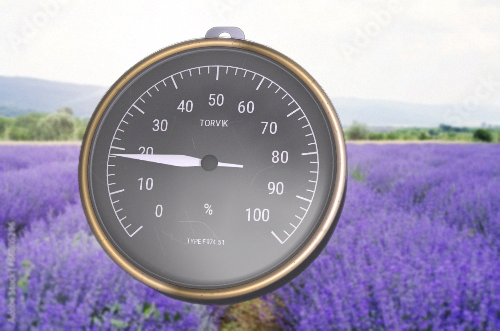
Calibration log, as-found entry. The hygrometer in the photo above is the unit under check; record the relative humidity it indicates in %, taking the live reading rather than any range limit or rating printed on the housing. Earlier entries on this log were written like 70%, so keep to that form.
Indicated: 18%
